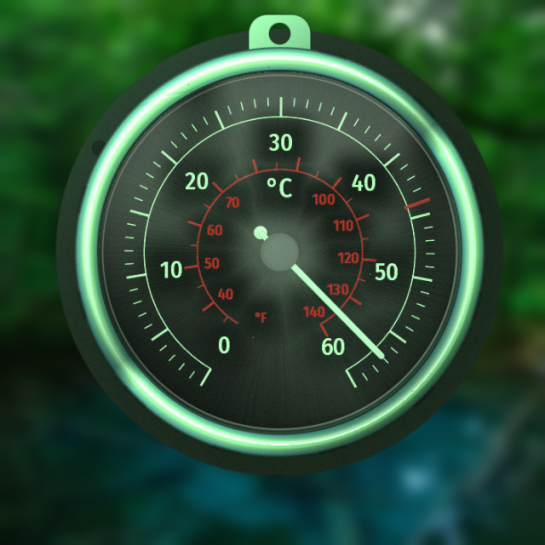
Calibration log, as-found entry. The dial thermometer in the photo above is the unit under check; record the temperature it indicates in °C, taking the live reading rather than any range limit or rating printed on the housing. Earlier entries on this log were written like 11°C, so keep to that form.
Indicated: 57°C
